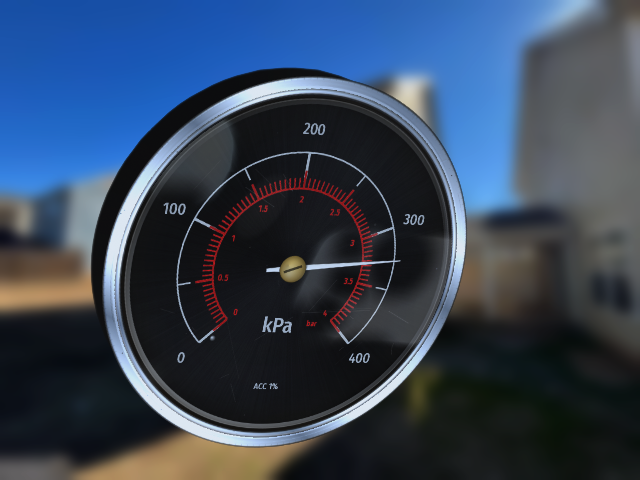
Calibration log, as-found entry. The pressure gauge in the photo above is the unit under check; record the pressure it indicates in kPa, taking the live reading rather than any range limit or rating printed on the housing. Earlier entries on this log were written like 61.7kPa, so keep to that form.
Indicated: 325kPa
